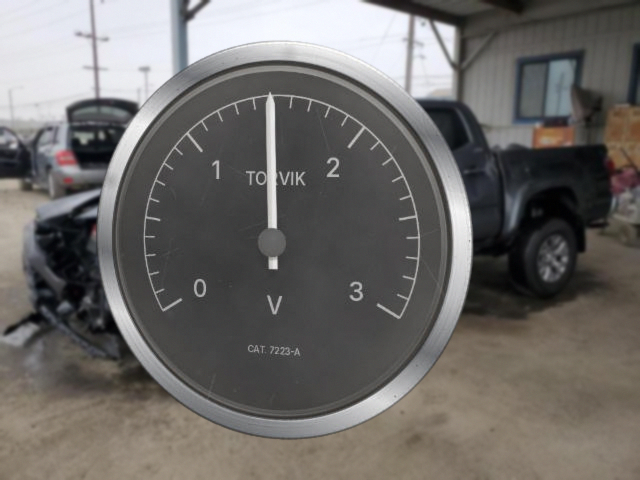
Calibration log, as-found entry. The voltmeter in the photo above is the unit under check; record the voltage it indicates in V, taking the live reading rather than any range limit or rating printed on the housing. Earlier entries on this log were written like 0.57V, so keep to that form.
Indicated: 1.5V
